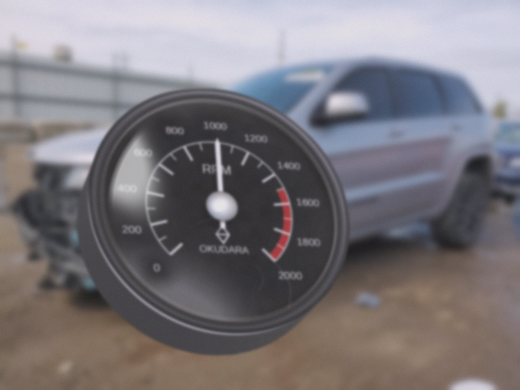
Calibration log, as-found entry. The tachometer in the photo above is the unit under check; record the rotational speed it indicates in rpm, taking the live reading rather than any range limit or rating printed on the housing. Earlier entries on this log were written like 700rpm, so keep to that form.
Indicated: 1000rpm
